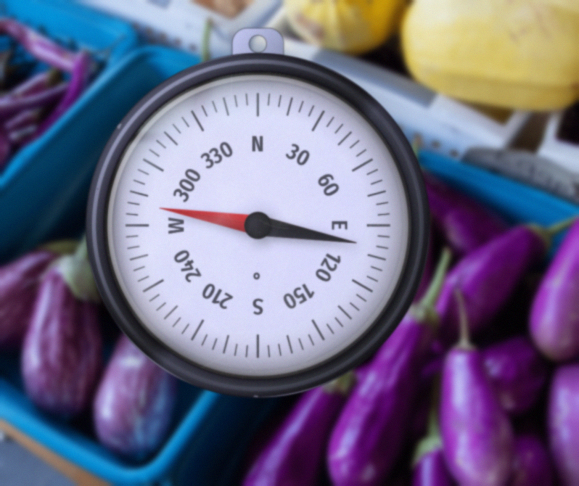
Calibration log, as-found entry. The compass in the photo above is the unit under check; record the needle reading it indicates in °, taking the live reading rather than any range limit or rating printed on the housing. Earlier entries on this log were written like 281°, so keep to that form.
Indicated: 280°
